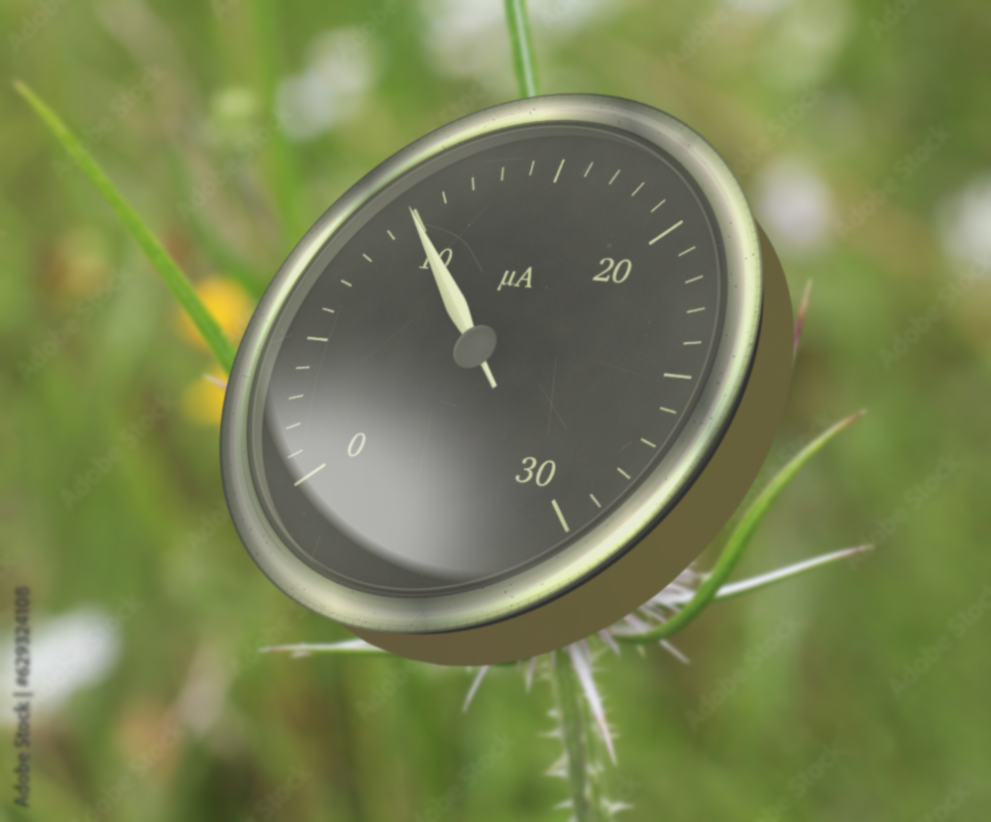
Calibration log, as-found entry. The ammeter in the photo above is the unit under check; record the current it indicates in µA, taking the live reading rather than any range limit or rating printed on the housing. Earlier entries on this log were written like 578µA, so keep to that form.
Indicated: 10µA
